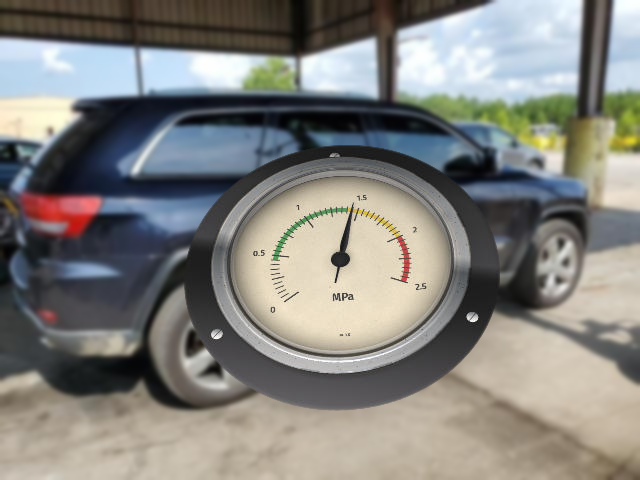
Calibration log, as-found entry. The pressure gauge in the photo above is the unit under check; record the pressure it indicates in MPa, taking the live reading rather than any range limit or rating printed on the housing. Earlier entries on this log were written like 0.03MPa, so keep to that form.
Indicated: 1.45MPa
